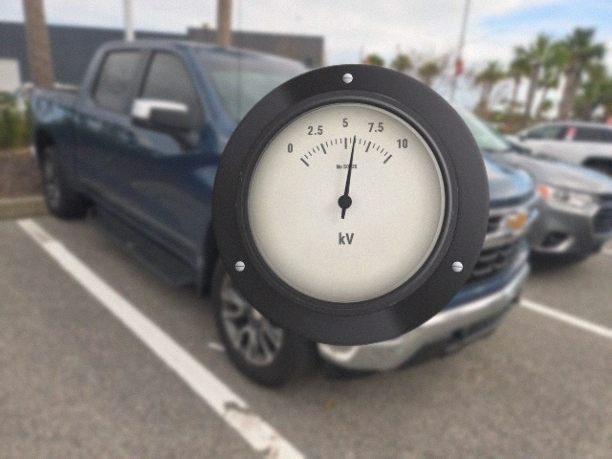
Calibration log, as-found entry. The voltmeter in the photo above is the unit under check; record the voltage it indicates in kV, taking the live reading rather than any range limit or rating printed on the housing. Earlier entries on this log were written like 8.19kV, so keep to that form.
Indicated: 6kV
